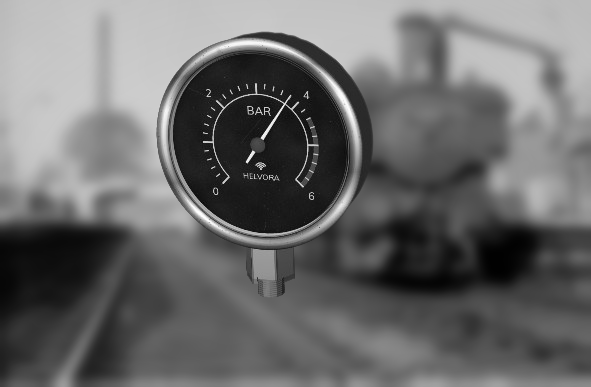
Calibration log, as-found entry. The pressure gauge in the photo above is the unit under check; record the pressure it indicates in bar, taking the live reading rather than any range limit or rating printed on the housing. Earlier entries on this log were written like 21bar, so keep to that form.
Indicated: 3.8bar
